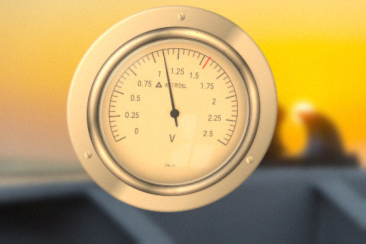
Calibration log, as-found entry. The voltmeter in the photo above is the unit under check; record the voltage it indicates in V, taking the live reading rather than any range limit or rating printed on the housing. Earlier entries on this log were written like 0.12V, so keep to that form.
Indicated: 1.1V
